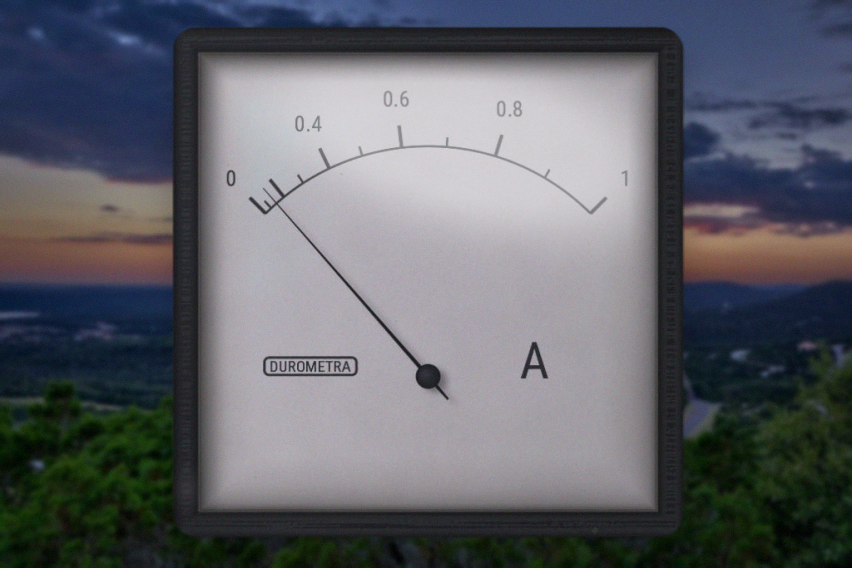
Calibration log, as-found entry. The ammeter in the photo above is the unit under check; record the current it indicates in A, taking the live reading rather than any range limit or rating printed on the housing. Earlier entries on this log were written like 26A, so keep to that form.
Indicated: 0.15A
